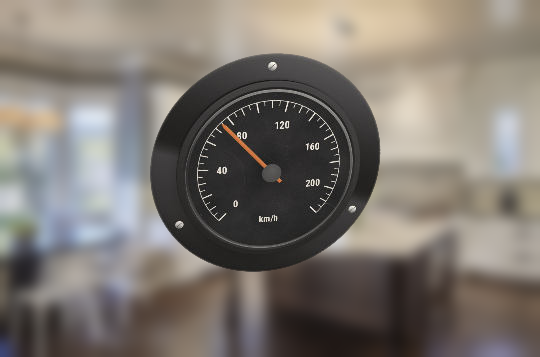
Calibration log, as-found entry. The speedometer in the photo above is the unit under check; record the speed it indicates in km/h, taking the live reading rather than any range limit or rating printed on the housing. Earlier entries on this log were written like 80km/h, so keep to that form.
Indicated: 75km/h
